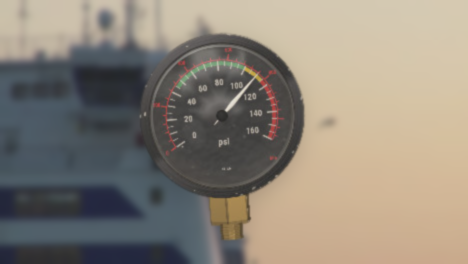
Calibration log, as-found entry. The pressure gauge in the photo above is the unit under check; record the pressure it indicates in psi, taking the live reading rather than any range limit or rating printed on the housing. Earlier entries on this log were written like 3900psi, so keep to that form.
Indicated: 110psi
